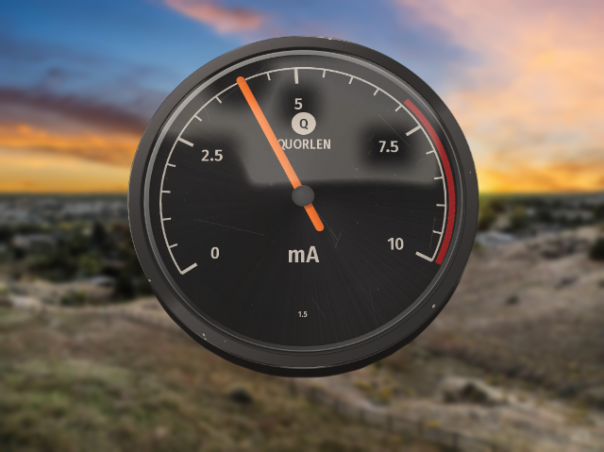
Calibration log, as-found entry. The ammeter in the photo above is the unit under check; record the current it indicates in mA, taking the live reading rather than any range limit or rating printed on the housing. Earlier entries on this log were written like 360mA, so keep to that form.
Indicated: 4mA
